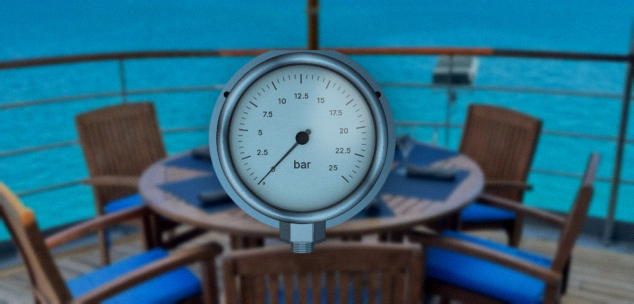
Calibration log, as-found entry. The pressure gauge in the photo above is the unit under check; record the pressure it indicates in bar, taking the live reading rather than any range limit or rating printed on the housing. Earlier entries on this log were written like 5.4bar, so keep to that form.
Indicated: 0bar
